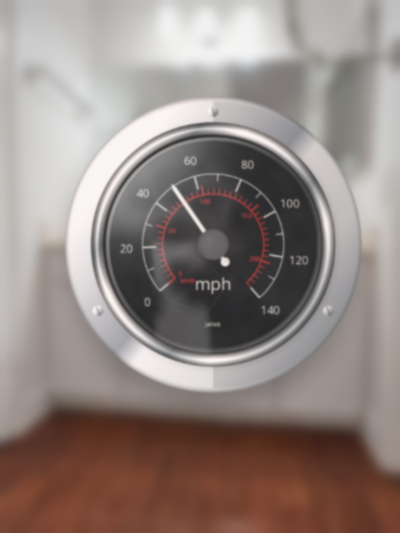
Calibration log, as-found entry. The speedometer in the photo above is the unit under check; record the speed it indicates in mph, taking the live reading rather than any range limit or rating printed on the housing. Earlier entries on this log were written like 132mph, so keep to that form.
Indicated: 50mph
